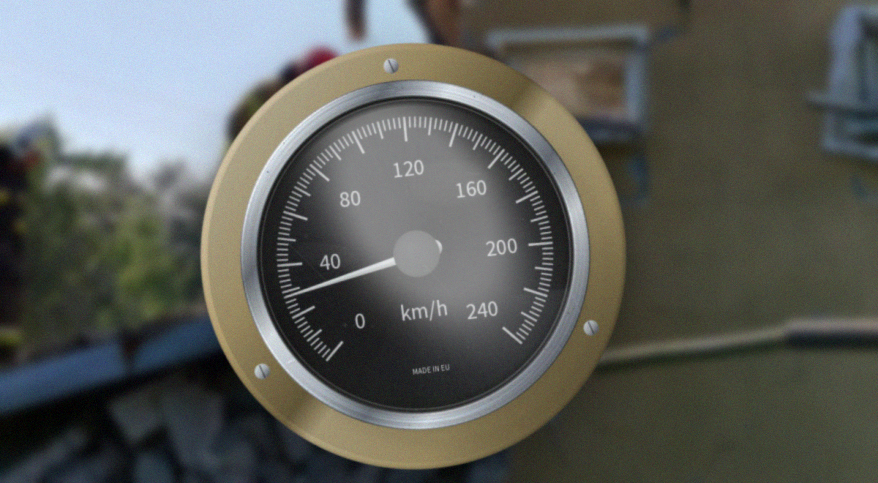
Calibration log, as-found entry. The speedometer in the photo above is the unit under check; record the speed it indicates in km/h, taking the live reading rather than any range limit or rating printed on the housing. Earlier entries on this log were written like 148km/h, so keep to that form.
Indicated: 28km/h
